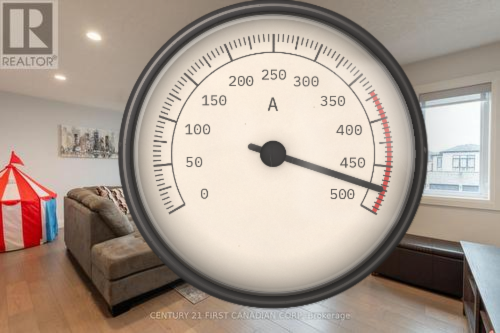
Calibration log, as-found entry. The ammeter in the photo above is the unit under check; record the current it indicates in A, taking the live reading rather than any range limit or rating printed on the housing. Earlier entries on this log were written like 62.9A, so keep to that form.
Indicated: 475A
